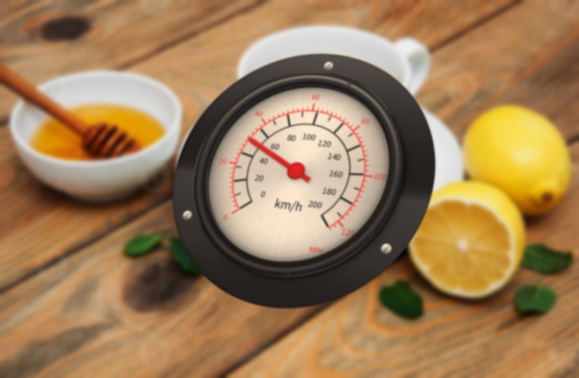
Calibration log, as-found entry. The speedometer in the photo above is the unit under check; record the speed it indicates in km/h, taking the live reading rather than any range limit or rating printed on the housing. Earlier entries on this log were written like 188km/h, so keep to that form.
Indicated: 50km/h
